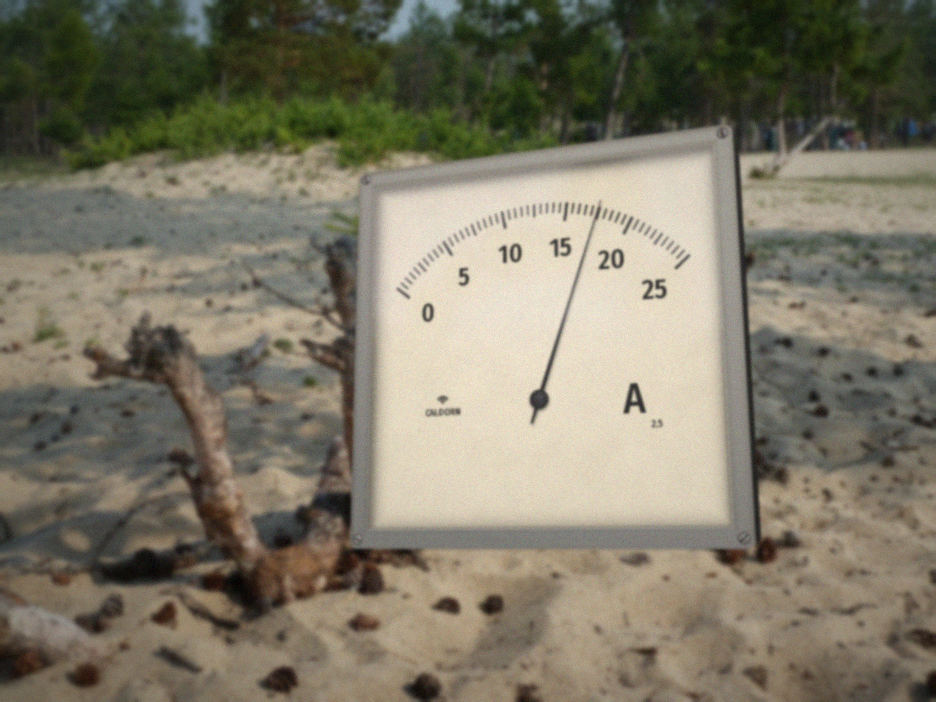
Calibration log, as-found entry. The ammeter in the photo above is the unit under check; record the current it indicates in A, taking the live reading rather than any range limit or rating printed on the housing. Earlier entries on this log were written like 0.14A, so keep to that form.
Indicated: 17.5A
